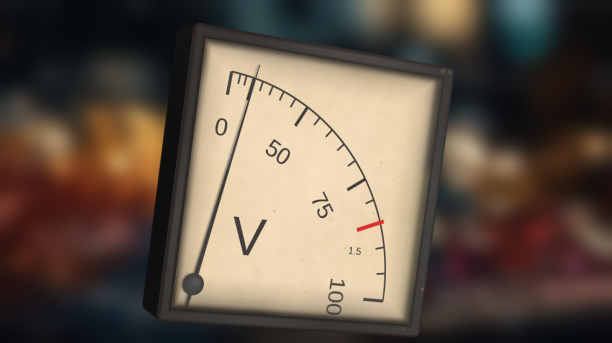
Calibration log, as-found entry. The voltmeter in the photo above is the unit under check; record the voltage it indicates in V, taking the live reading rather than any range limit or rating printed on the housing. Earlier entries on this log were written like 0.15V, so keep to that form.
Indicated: 25V
